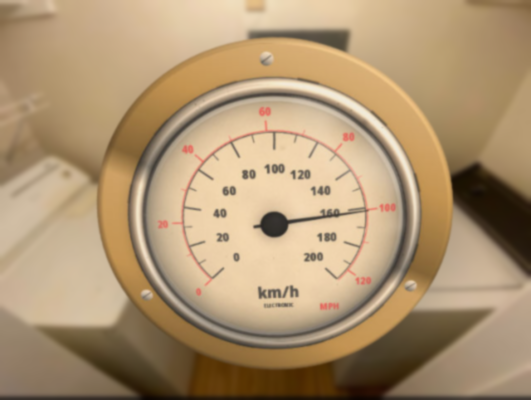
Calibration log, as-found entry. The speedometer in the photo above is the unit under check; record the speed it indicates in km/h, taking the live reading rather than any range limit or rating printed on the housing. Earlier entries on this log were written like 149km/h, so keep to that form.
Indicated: 160km/h
